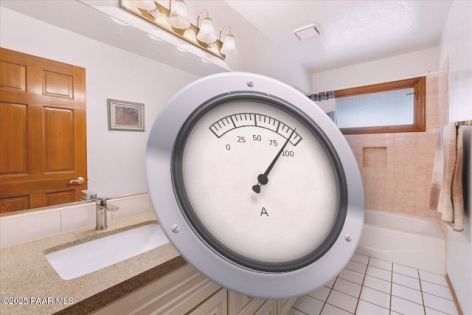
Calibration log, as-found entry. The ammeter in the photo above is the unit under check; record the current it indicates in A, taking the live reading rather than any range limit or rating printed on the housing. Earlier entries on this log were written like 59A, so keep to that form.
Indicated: 90A
